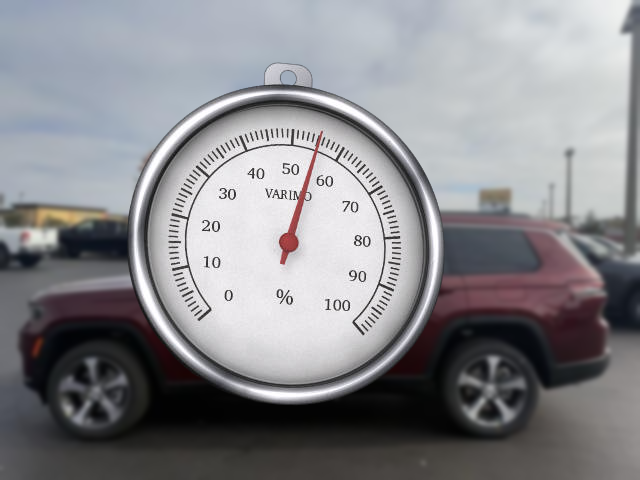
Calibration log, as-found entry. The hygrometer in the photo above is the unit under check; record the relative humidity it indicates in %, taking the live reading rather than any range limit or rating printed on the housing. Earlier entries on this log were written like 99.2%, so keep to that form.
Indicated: 55%
